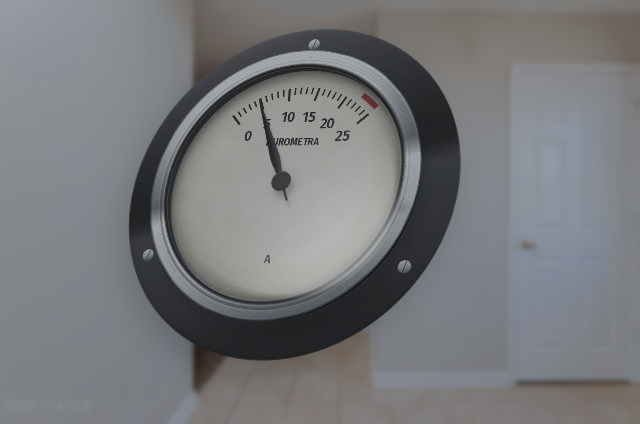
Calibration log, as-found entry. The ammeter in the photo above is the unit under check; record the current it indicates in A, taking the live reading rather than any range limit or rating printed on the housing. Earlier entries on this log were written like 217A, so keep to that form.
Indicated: 5A
